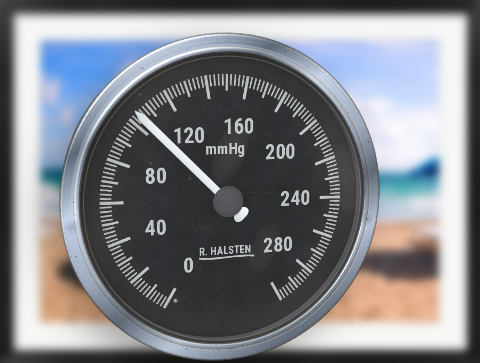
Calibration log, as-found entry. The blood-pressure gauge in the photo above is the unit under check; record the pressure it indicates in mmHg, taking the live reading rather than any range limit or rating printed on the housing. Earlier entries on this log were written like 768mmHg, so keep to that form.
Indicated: 104mmHg
